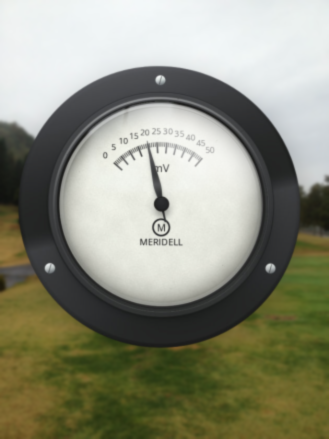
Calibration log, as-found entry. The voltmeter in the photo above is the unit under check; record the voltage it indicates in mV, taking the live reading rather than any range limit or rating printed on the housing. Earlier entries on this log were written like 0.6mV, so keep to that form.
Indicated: 20mV
